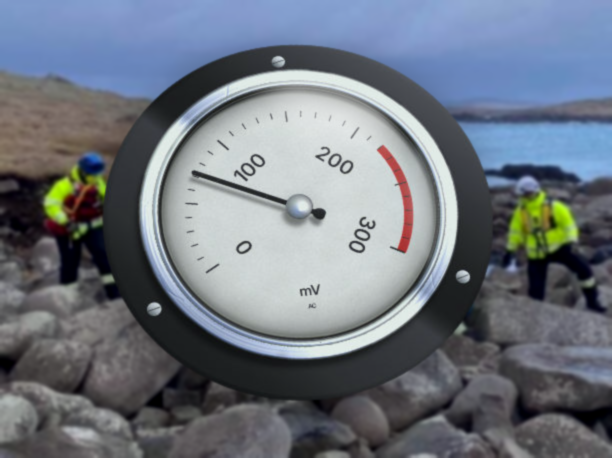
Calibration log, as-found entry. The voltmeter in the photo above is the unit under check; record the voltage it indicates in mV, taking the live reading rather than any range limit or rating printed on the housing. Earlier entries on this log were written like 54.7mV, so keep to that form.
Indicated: 70mV
